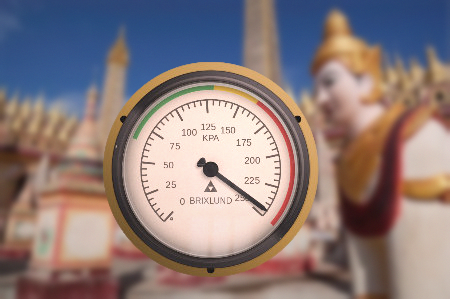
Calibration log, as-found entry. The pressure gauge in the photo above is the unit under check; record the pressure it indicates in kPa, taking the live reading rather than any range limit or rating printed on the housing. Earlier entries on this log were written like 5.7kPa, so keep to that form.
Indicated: 245kPa
